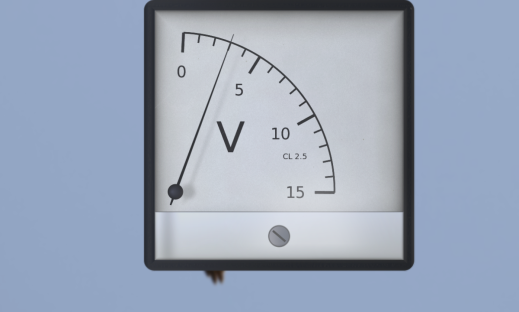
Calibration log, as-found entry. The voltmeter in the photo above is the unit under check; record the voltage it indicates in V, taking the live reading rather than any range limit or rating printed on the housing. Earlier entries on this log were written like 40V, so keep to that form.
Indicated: 3V
